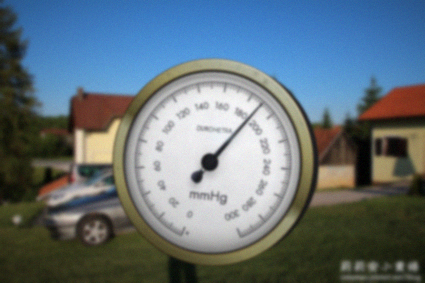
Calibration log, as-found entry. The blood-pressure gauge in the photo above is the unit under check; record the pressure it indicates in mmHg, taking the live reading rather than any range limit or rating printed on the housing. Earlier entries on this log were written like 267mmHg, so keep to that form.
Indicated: 190mmHg
